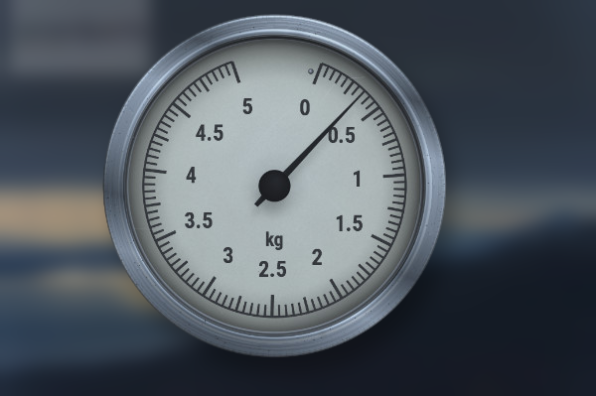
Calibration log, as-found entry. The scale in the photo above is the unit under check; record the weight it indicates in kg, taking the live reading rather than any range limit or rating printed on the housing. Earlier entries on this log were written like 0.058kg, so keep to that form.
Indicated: 0.35kg
